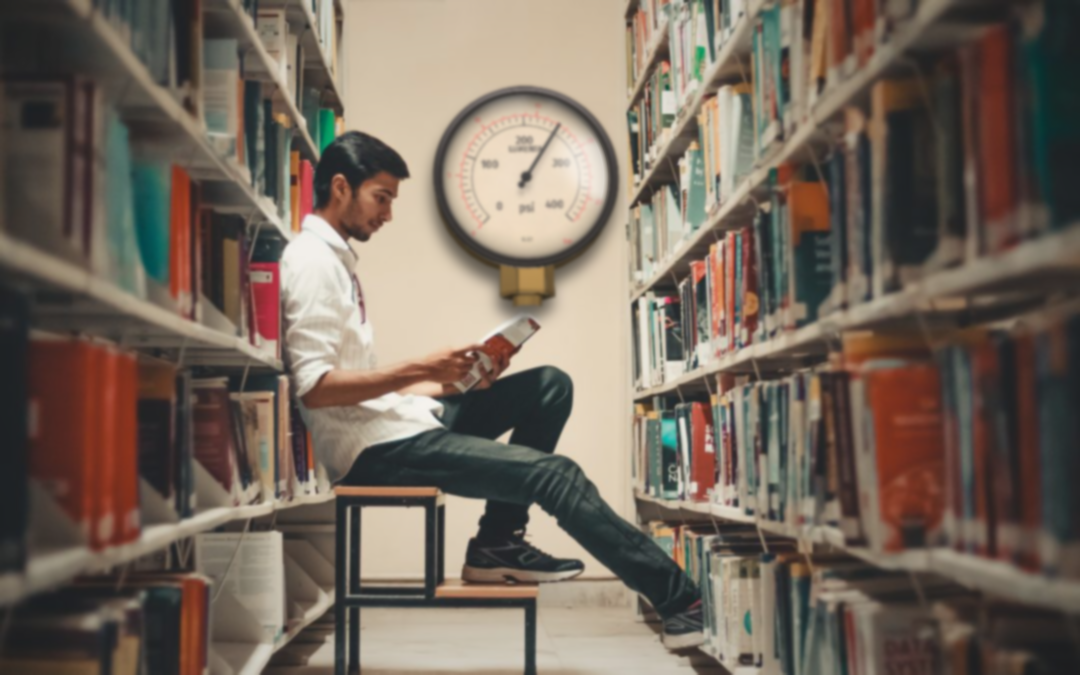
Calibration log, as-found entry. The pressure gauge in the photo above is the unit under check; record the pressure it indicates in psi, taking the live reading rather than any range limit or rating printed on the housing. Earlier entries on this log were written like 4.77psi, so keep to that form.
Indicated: 250psi
